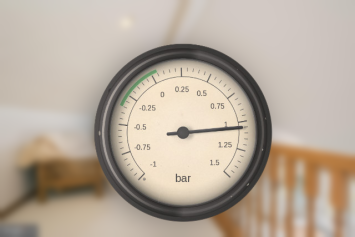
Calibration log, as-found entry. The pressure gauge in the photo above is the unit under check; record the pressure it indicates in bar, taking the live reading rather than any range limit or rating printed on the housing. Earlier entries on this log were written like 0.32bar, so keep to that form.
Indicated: 1.05bar
